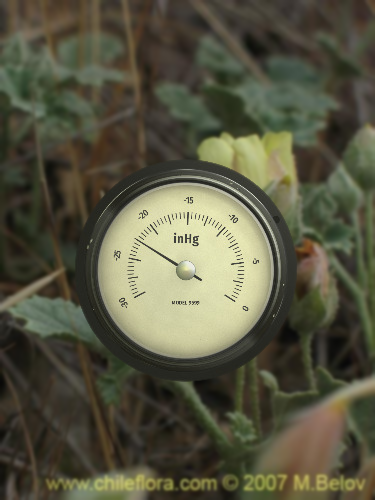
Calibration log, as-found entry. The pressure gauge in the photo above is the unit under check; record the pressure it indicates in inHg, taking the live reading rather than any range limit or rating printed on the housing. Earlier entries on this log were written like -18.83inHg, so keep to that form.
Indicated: -22.5inHg
